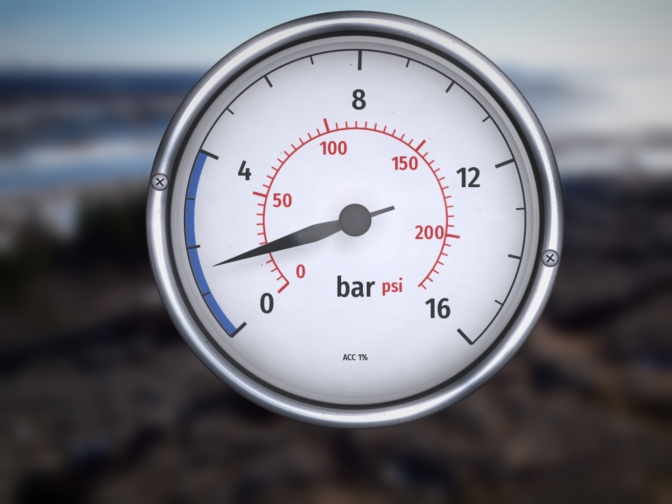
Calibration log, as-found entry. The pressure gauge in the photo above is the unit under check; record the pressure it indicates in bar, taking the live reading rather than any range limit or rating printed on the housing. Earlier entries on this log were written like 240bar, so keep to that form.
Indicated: 1.5bar
